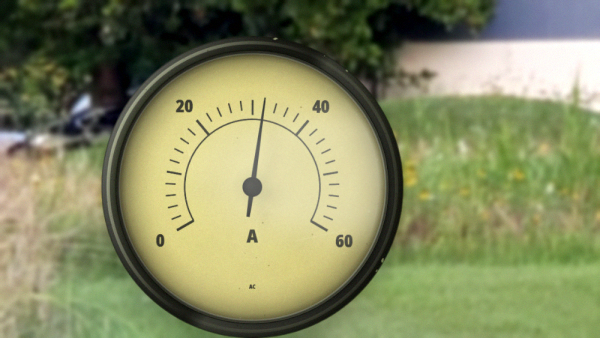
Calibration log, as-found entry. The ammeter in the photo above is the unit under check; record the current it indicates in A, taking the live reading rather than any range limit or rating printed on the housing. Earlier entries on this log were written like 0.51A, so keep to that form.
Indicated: 32A
